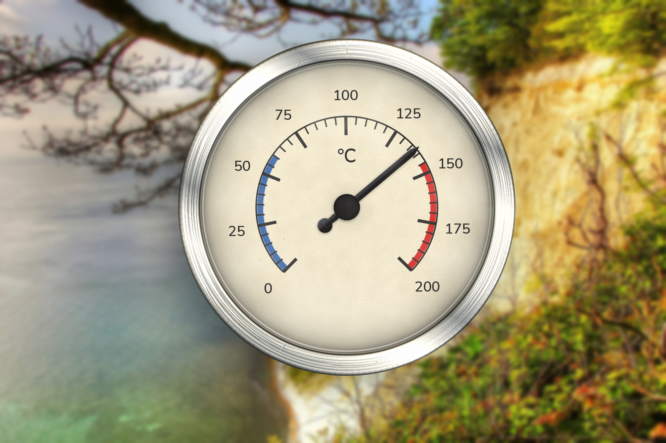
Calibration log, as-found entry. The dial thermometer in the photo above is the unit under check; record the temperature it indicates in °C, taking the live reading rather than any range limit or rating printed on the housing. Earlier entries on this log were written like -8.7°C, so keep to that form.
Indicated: 137.5°C
